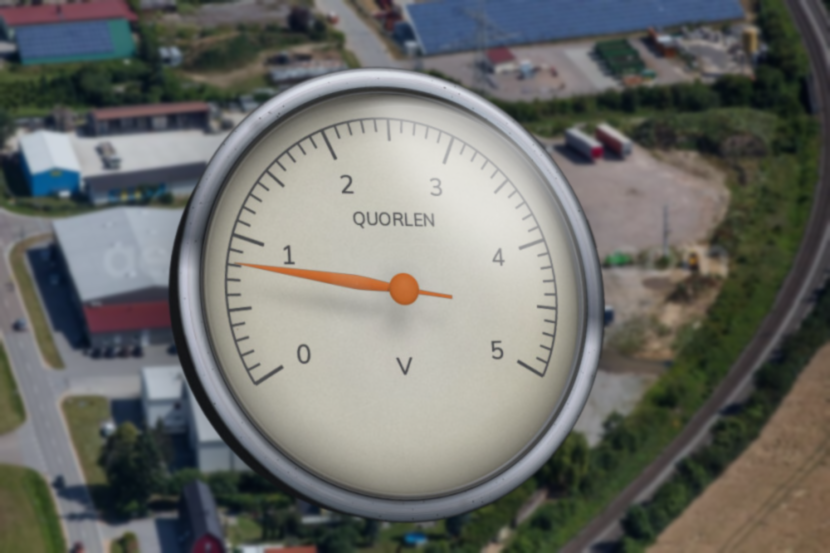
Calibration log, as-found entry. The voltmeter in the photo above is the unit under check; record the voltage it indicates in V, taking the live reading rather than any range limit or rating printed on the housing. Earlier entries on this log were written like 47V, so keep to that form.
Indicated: 0.8V
